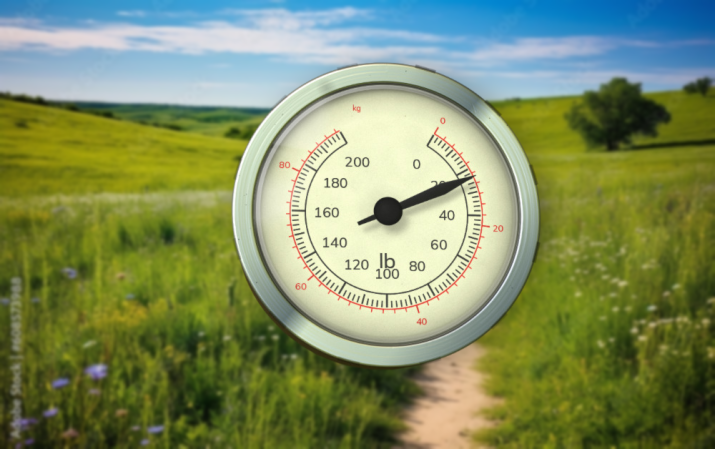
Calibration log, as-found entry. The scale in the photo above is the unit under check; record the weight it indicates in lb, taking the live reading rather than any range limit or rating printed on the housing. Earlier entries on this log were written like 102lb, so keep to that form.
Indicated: 24lb
